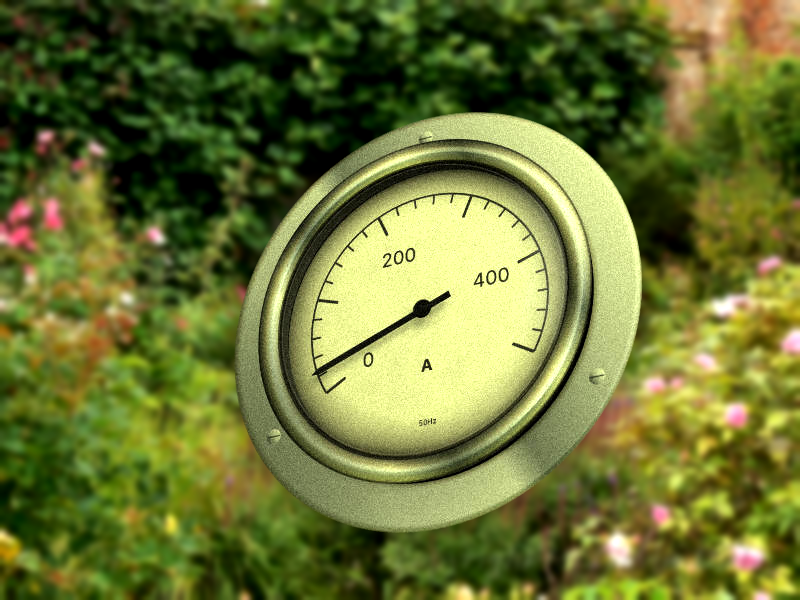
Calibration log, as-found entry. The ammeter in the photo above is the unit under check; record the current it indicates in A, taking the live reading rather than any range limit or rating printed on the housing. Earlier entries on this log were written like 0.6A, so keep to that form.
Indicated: 20A
